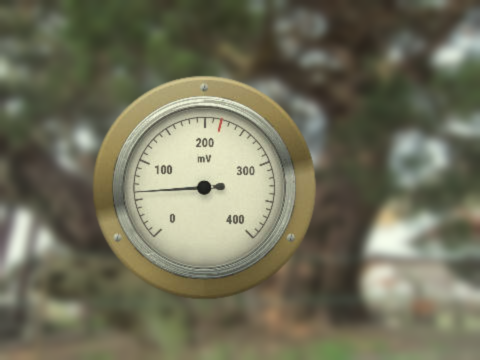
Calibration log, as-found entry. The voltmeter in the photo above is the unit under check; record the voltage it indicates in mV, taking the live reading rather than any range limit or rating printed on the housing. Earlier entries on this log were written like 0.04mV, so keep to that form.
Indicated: 60mV
